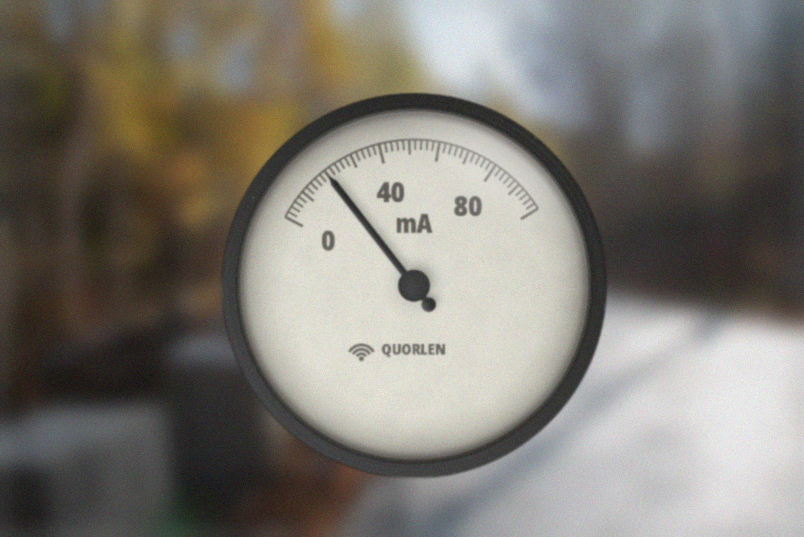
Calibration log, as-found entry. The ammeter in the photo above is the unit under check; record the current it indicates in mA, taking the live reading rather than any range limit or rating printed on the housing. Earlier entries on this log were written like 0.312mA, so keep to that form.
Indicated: 20mA
